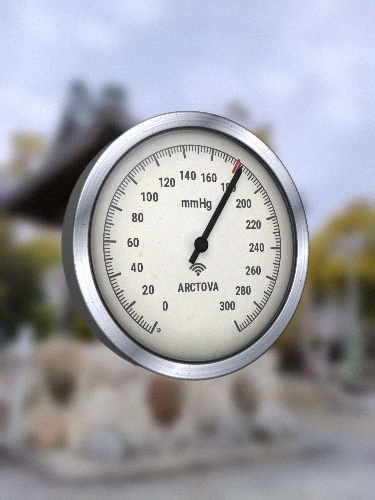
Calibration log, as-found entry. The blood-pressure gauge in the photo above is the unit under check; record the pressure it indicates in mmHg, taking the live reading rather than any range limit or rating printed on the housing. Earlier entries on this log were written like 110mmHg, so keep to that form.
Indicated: 180mmHg
